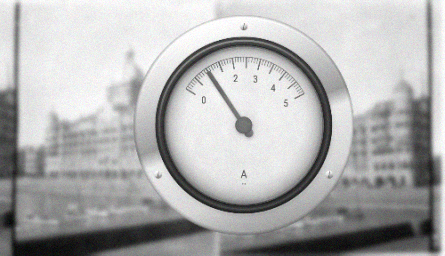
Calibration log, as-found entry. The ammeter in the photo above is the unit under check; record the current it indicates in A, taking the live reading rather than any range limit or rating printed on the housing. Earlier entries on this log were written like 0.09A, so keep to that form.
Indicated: 1A
